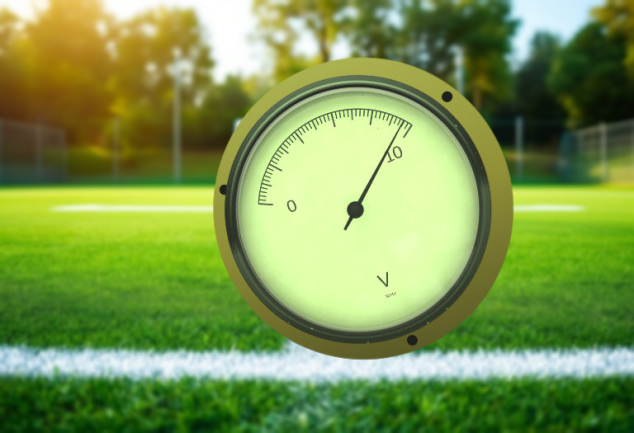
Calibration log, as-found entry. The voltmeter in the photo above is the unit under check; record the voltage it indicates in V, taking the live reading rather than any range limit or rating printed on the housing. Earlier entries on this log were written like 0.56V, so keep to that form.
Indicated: 9.6V
